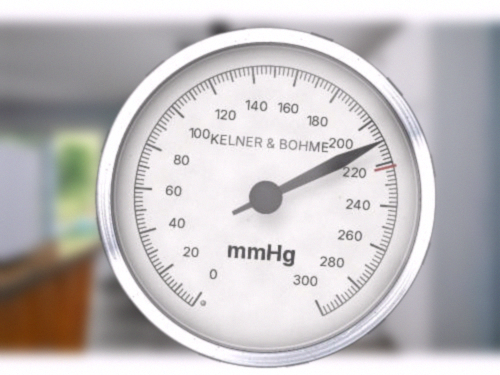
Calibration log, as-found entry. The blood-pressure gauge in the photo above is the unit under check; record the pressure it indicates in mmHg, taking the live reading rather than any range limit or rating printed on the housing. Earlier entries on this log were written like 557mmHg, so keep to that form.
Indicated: 210mmHg
